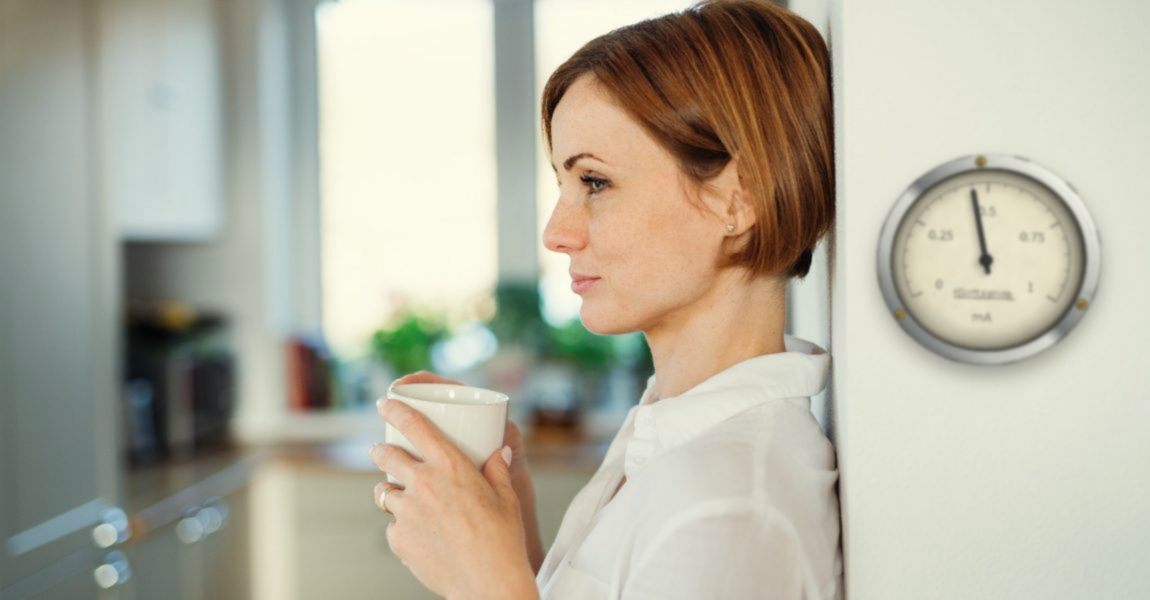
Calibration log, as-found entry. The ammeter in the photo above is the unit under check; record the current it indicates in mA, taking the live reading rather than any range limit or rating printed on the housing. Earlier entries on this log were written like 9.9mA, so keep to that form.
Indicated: 0.45mA
